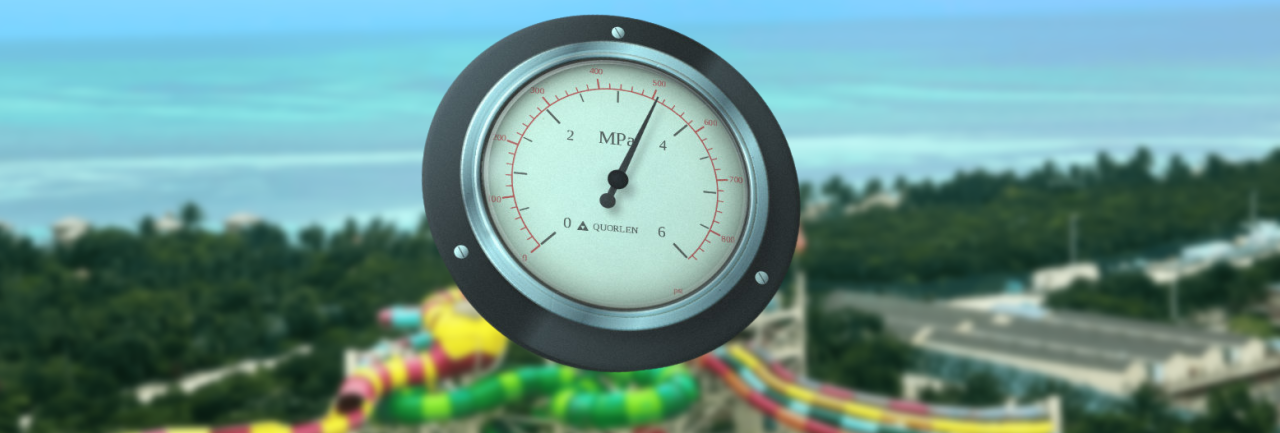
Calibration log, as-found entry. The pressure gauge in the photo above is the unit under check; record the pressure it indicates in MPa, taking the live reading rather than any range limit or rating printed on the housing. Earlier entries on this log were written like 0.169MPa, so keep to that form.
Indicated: 3.5MPa
